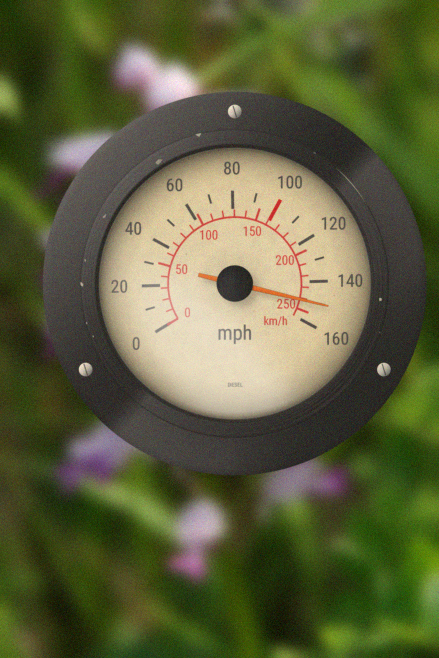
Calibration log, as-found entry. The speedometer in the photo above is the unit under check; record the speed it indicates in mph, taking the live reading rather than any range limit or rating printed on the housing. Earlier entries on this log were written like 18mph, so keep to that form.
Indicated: 150mph
